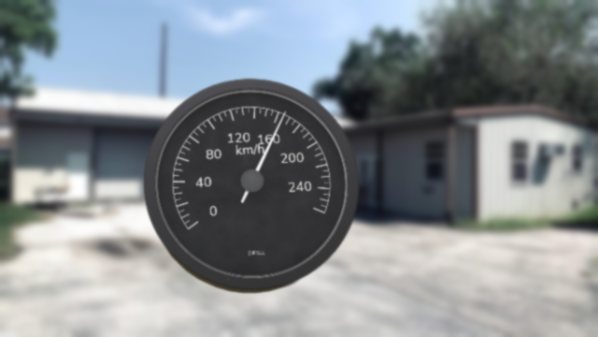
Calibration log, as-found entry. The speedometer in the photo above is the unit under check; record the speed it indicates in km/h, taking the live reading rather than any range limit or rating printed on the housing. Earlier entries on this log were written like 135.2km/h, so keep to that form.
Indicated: 165km/h
